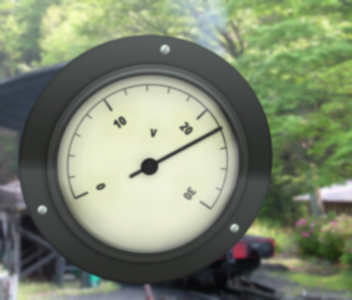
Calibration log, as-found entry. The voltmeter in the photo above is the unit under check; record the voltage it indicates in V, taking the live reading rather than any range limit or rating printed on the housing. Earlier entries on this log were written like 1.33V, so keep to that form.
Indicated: 22V
